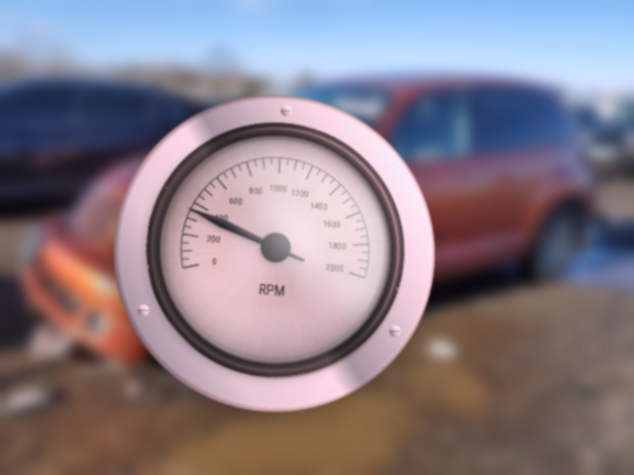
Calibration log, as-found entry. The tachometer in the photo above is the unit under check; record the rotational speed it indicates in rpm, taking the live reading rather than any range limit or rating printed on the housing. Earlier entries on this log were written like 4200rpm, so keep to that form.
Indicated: 350rpm
